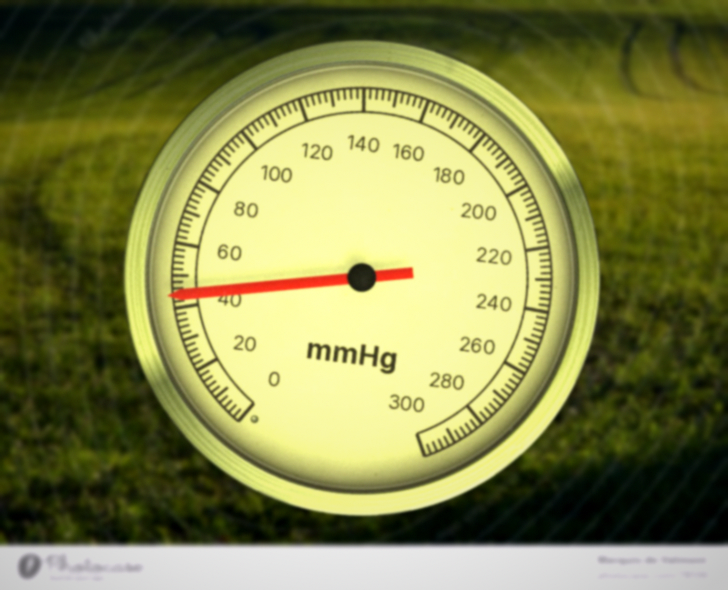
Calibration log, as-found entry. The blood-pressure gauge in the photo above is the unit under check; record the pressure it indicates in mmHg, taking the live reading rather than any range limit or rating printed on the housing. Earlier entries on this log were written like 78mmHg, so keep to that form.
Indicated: 44mmHg
